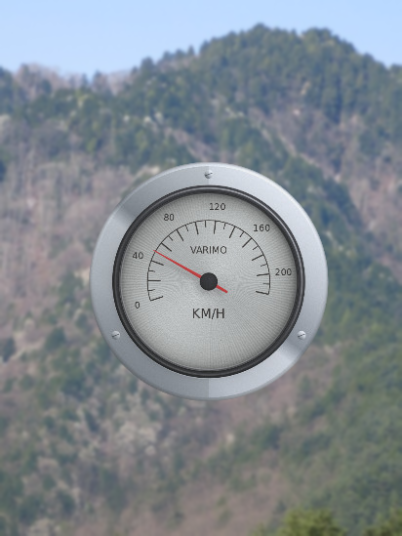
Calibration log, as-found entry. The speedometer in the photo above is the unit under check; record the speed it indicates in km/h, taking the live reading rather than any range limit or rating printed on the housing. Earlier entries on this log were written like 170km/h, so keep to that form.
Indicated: 50km/h
